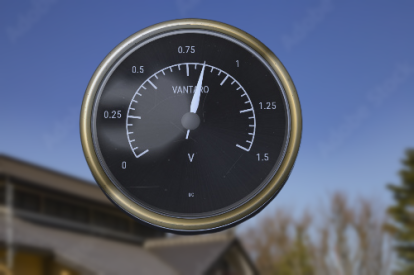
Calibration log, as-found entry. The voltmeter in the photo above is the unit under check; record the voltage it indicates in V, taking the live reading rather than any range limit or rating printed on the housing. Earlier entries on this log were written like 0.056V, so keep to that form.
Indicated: 0.85V
